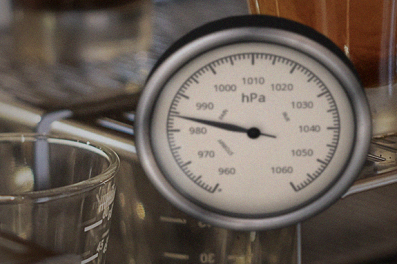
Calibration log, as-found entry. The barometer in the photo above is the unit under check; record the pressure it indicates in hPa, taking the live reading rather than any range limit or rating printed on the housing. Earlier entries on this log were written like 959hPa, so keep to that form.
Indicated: 985hPa
